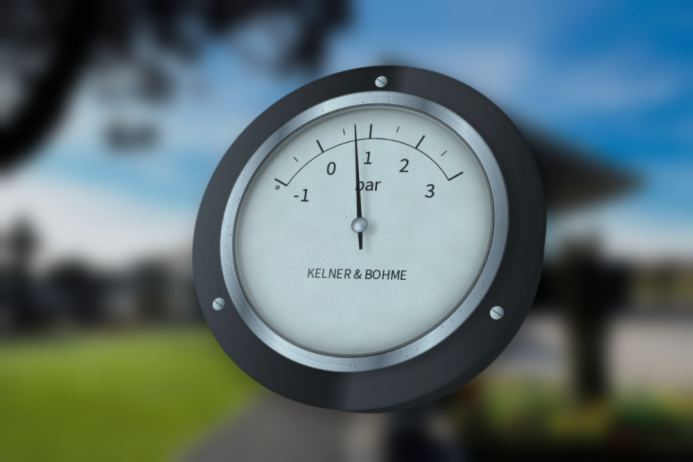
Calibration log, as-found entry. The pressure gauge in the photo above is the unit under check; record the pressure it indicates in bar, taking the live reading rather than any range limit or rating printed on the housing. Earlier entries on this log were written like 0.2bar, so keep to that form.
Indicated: 0.75bar
